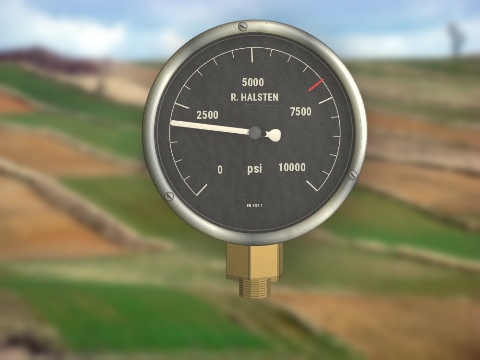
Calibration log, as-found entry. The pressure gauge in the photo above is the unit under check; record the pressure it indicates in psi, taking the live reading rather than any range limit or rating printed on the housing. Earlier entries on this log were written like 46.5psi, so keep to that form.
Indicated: 2000psi
